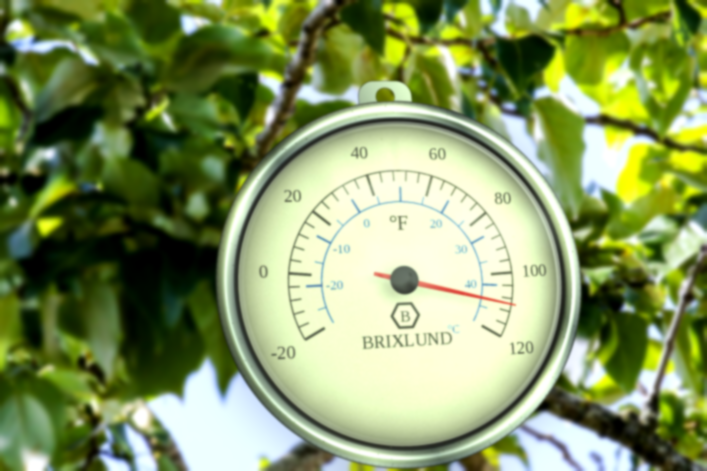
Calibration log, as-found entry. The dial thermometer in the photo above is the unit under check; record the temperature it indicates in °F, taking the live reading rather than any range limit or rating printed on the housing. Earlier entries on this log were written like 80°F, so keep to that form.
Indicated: 110°F
